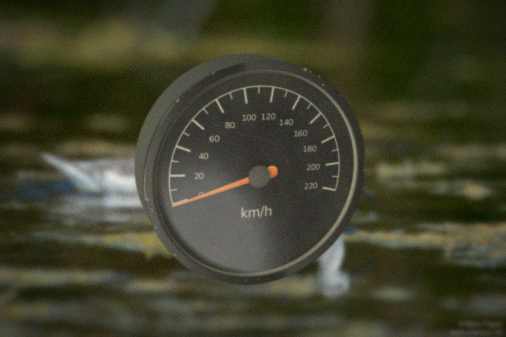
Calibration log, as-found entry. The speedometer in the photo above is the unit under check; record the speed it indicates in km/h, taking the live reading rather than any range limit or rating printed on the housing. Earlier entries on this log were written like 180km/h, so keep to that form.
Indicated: 0km/h
